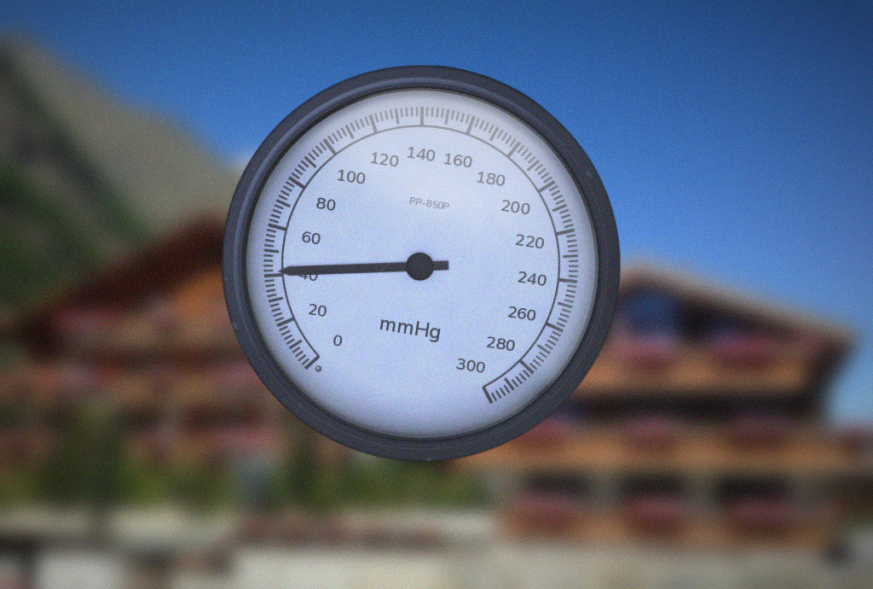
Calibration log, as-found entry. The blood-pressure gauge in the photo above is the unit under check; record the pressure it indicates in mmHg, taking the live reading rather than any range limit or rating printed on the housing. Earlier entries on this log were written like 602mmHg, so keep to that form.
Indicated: 42mmHg
